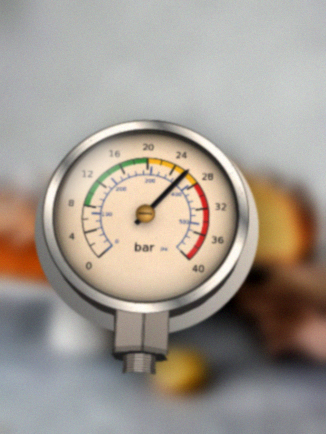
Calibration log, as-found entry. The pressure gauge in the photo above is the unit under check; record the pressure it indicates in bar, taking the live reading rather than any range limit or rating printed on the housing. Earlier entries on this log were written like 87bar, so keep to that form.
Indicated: 26bar
